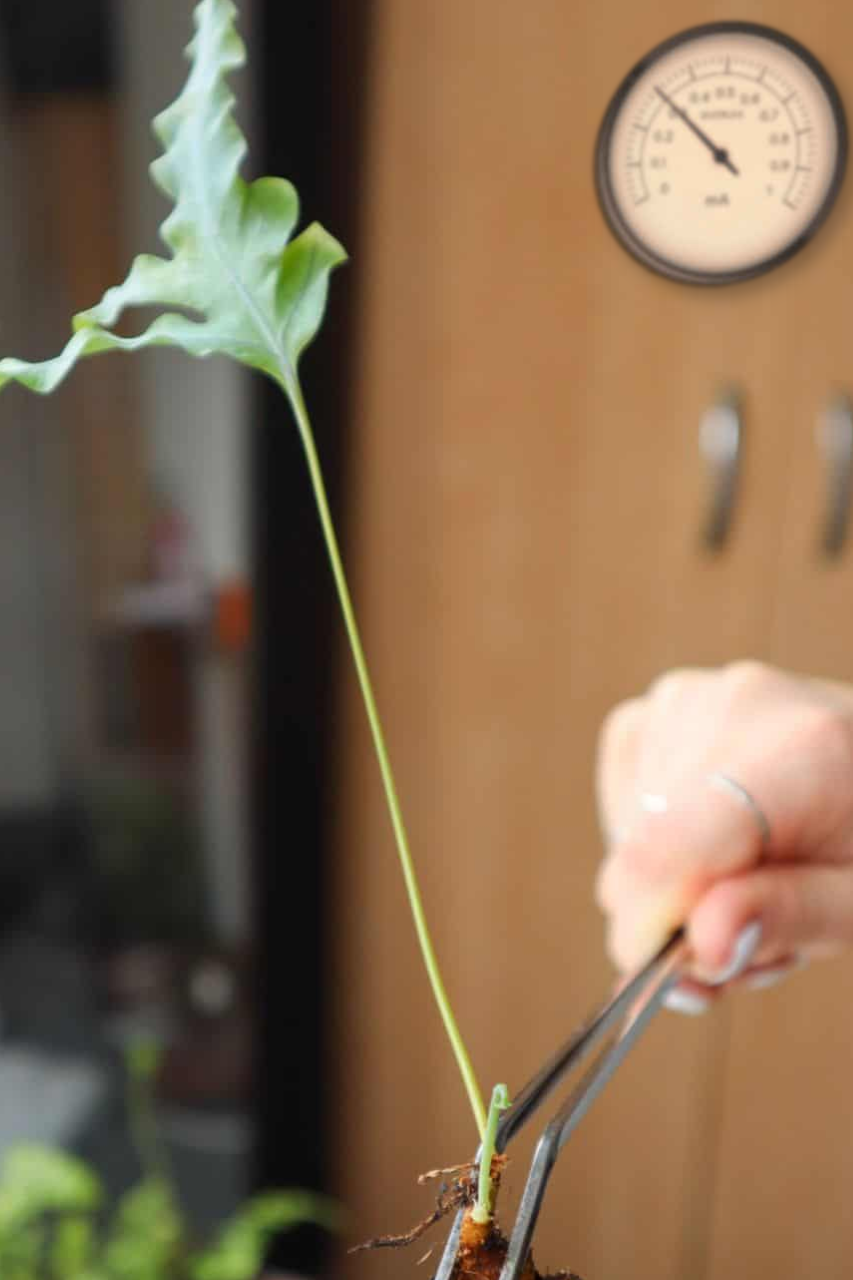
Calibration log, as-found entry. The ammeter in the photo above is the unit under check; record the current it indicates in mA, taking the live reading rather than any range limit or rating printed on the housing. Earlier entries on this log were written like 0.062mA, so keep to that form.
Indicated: 0.3mA
